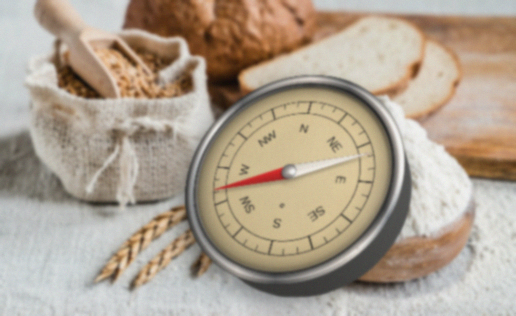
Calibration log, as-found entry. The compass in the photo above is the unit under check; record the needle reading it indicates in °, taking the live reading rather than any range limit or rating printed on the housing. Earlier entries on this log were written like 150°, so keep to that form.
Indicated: 250°
